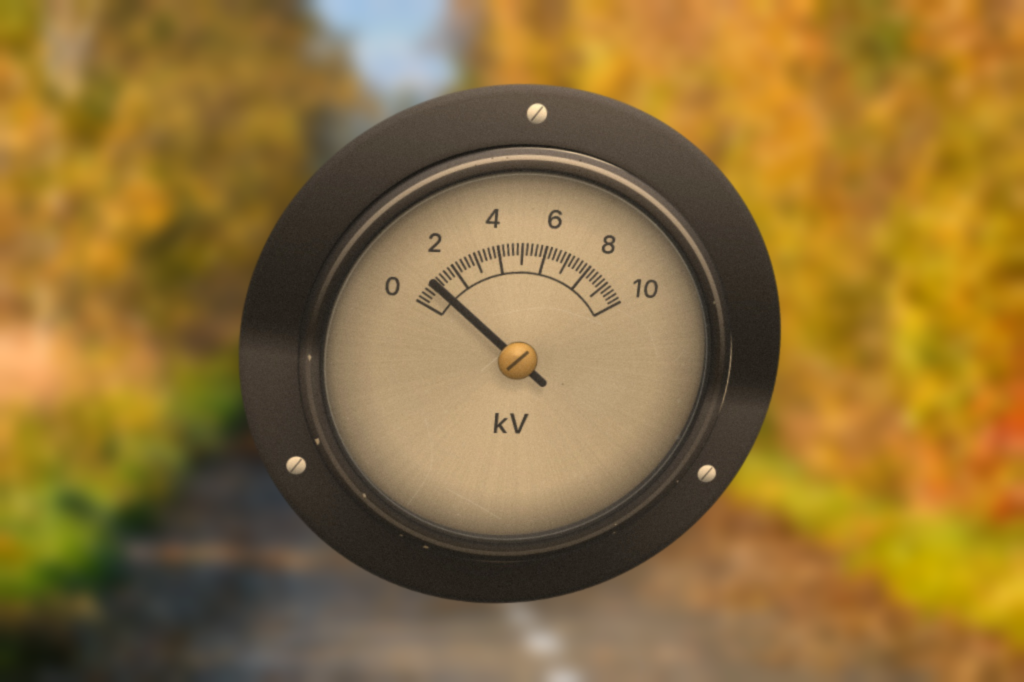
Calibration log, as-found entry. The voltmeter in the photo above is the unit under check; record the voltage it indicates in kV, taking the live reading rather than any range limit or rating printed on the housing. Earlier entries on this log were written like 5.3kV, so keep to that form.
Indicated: 1kV
